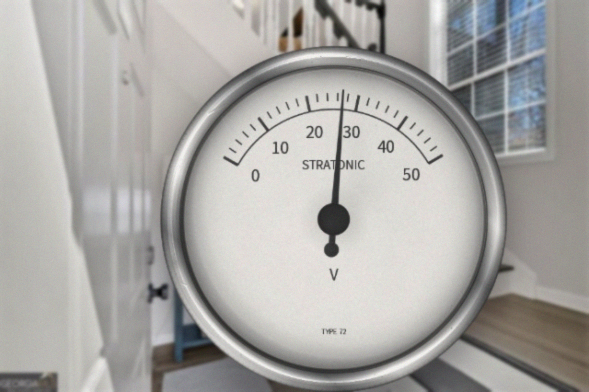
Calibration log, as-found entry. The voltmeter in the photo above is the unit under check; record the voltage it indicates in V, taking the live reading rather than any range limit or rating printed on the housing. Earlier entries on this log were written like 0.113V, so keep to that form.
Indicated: 27V
